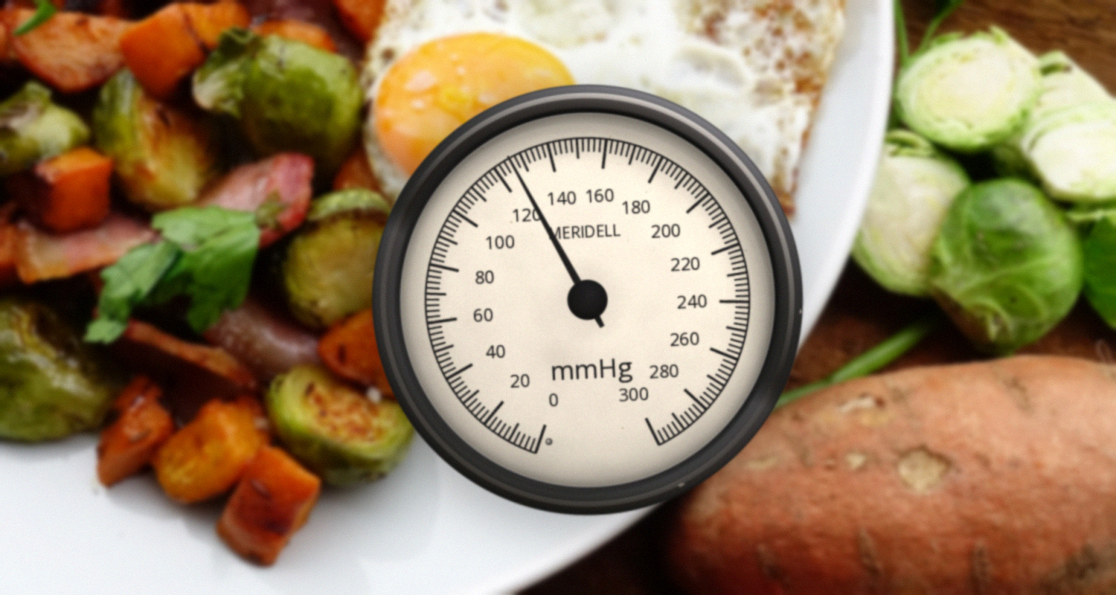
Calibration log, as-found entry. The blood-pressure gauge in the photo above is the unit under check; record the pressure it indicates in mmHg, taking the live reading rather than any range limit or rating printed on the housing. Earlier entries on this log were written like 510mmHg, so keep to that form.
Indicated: 126mmHg
